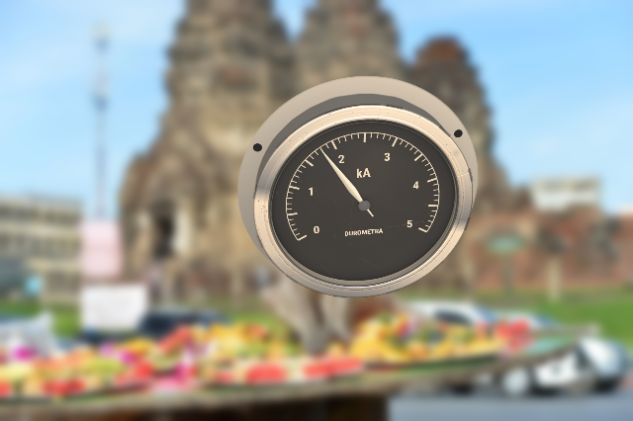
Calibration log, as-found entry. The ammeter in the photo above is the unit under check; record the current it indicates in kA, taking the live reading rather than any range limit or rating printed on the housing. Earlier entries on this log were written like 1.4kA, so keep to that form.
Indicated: 1.8kA
